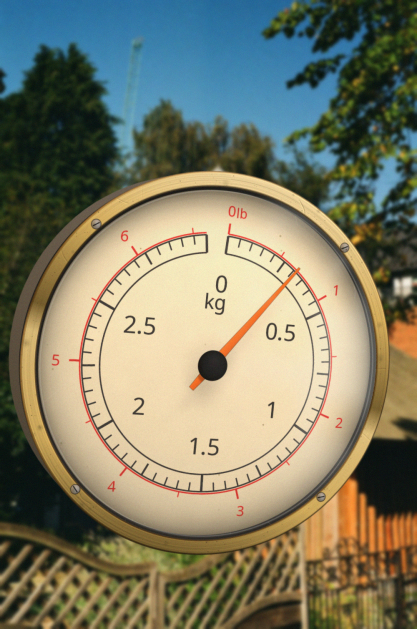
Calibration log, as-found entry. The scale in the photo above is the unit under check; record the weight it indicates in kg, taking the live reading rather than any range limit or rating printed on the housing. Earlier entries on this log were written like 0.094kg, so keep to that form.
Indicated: 0.3kg
